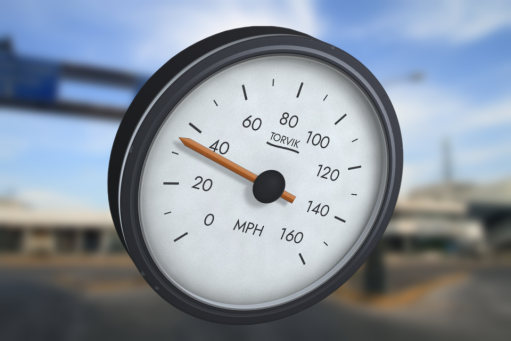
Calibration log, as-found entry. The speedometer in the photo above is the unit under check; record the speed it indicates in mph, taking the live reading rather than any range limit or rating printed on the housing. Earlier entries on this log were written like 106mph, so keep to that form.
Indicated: 35mph
